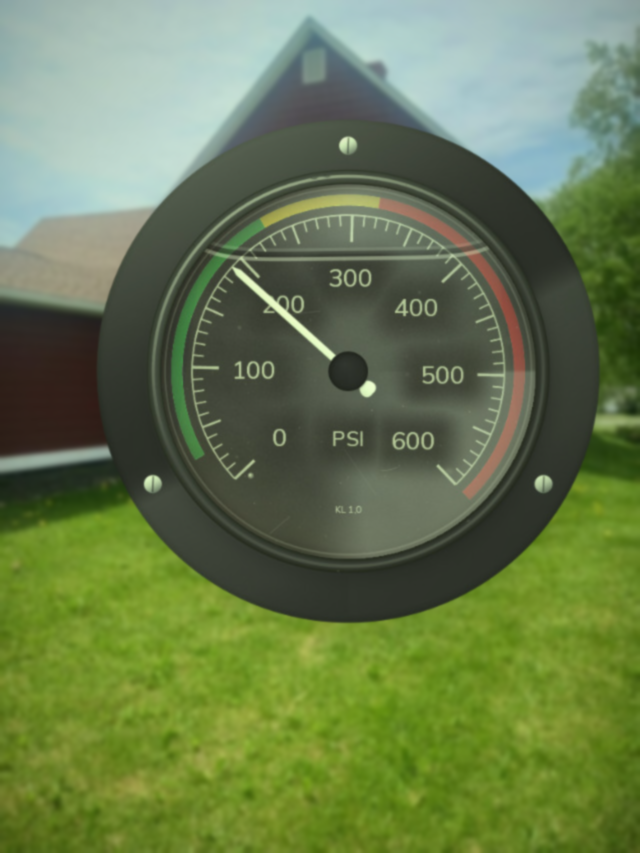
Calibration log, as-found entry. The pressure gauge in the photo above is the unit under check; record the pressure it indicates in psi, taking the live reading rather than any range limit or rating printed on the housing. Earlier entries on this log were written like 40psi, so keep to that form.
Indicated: 190psi
